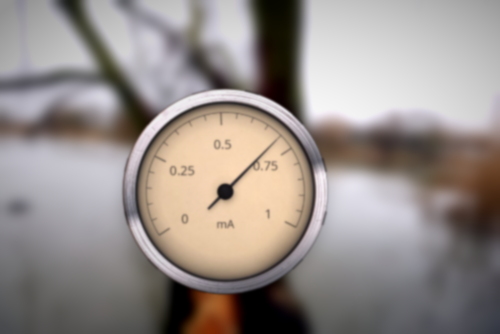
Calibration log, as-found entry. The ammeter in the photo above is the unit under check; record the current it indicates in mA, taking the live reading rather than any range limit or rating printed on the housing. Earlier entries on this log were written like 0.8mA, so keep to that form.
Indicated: 0.7mA
